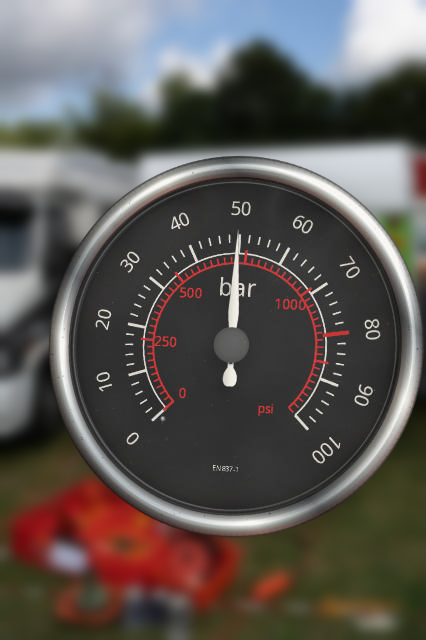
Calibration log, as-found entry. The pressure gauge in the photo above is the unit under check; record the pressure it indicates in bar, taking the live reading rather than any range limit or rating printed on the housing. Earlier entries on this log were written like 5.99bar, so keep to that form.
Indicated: 50bar
